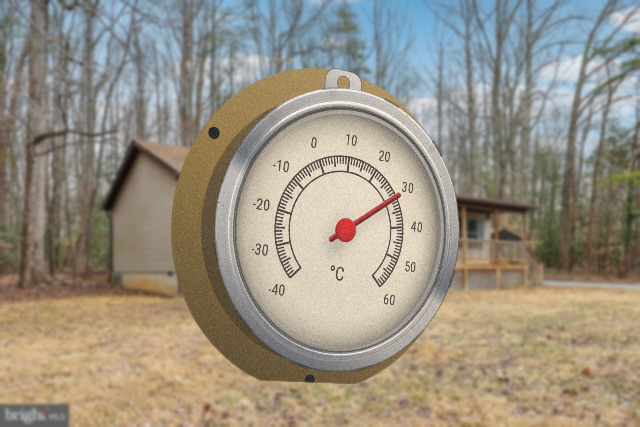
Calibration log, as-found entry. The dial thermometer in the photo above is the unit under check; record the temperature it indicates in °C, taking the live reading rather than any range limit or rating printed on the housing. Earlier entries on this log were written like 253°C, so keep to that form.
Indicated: 30°C
